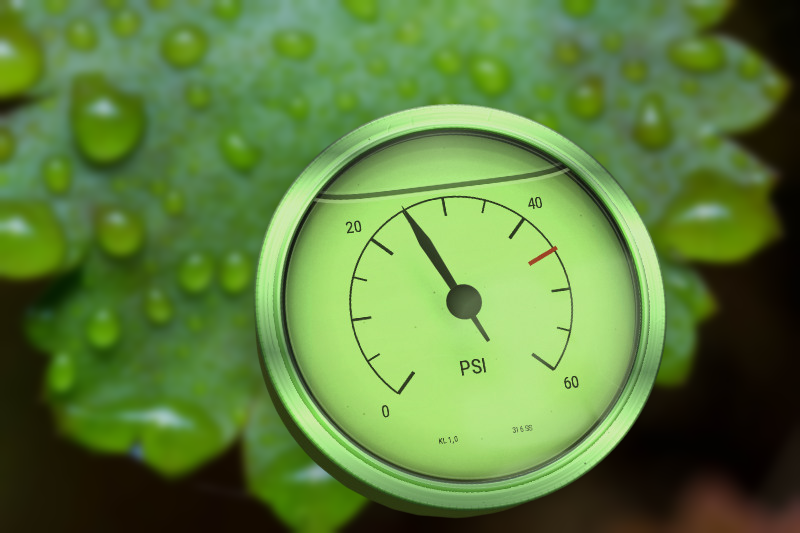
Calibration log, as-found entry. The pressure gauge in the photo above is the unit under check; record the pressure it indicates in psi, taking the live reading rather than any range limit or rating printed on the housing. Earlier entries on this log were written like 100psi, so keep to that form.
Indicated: 25psi
